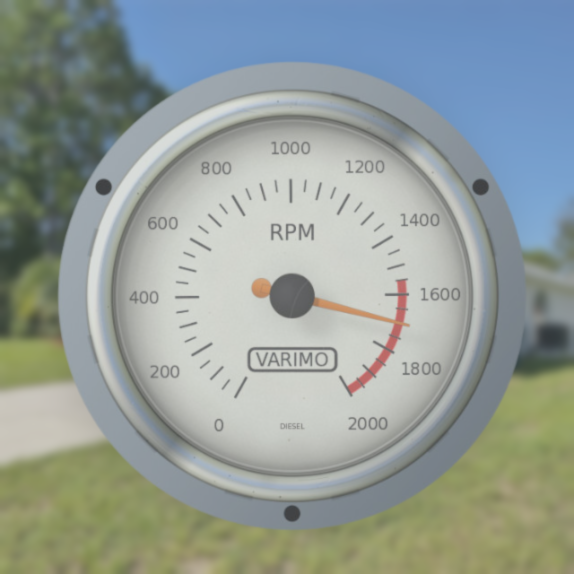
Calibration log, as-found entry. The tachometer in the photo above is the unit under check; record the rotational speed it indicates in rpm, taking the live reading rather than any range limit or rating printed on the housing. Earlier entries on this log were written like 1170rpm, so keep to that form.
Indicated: 1700rpm
